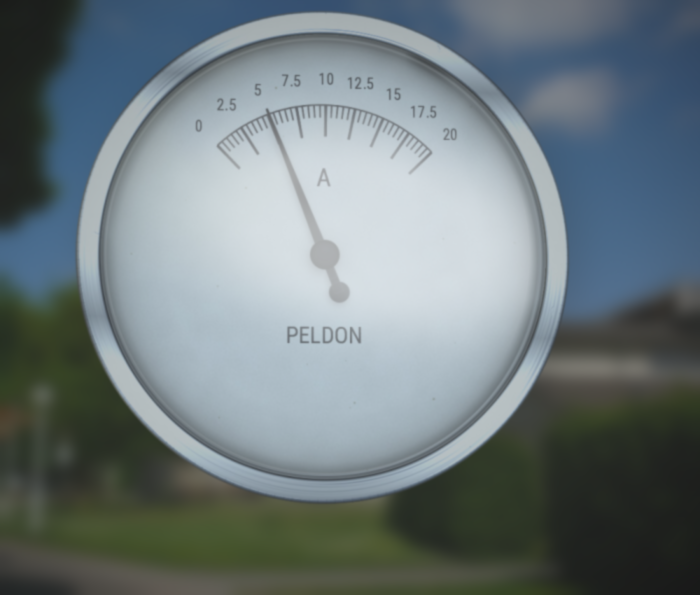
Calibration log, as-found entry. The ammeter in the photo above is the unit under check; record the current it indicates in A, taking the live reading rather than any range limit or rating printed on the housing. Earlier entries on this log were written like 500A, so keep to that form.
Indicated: 5A
